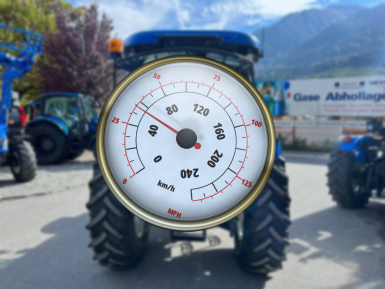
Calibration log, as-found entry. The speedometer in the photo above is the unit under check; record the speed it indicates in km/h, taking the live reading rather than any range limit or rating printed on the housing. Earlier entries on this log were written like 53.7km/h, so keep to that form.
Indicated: 55km/h
